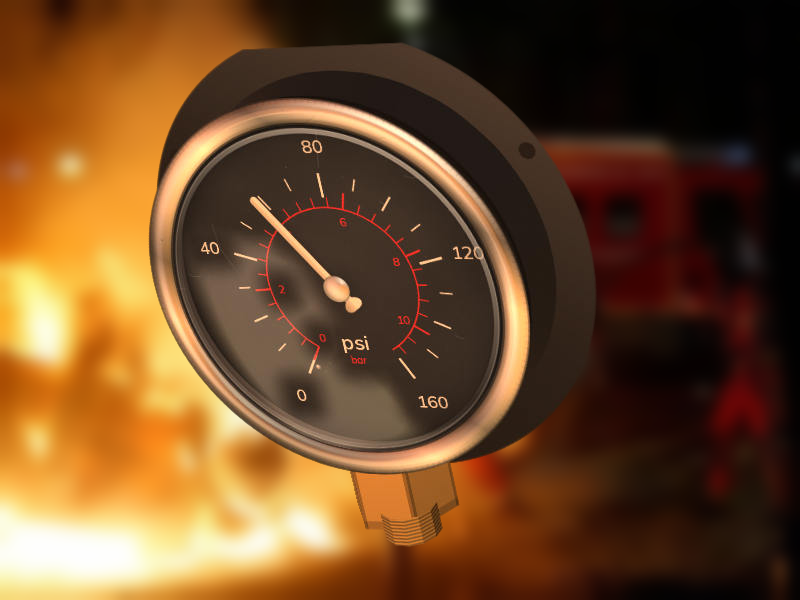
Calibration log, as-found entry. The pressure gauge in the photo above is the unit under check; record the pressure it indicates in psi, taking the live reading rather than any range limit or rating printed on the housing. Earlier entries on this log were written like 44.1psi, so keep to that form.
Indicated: 60psi
